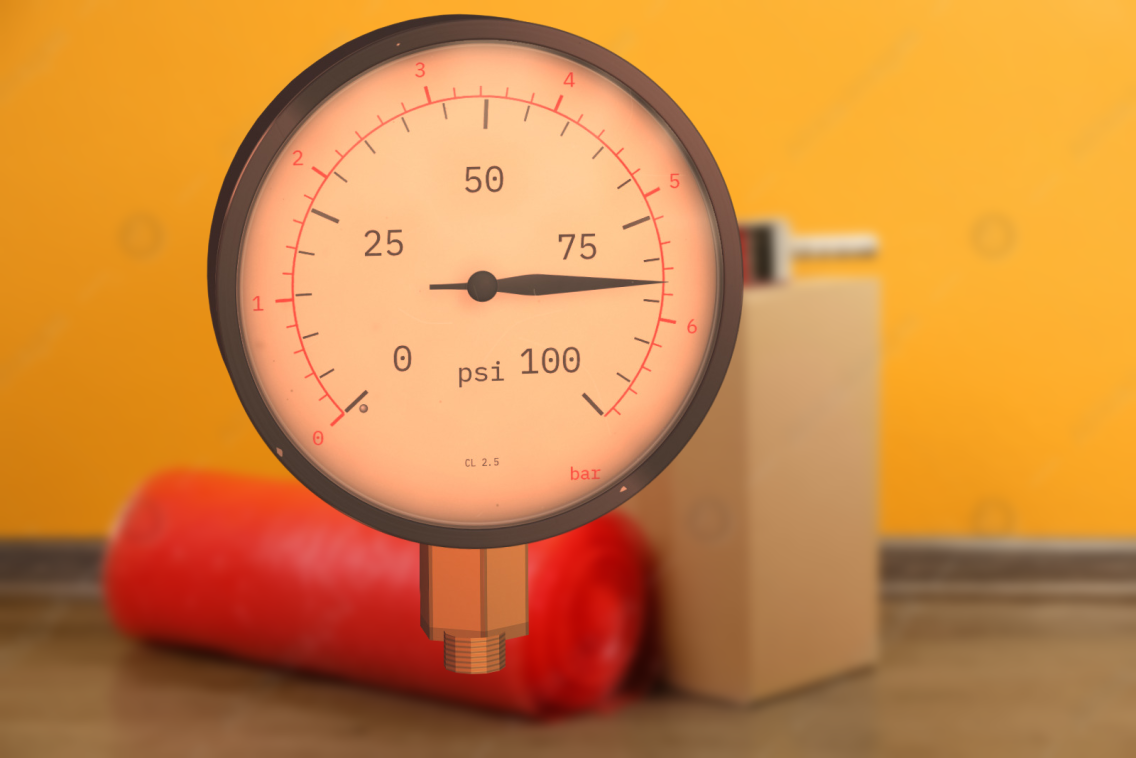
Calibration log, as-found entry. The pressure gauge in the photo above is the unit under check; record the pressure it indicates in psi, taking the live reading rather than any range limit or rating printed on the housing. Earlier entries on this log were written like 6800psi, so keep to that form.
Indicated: 82.5psi
